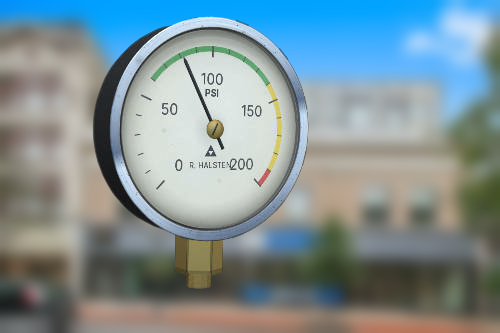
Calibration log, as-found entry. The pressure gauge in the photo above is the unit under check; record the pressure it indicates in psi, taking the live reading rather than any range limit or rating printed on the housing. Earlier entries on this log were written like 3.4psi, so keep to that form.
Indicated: 80psi
